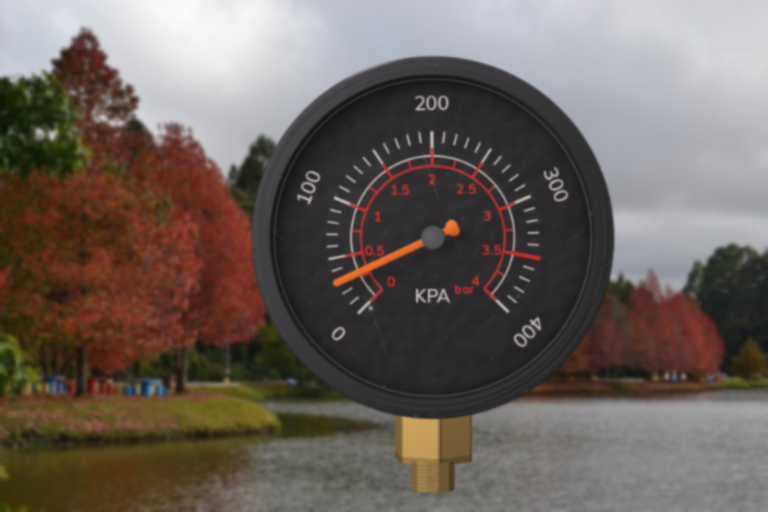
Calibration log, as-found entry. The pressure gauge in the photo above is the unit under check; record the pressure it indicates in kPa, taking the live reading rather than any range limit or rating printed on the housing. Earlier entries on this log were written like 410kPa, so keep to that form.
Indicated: 30kPa
